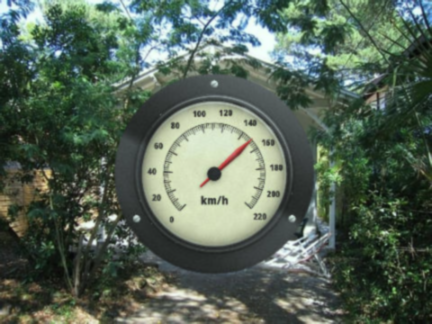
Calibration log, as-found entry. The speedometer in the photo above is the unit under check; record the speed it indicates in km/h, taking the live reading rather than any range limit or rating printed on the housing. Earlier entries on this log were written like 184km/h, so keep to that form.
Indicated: 150km/h
